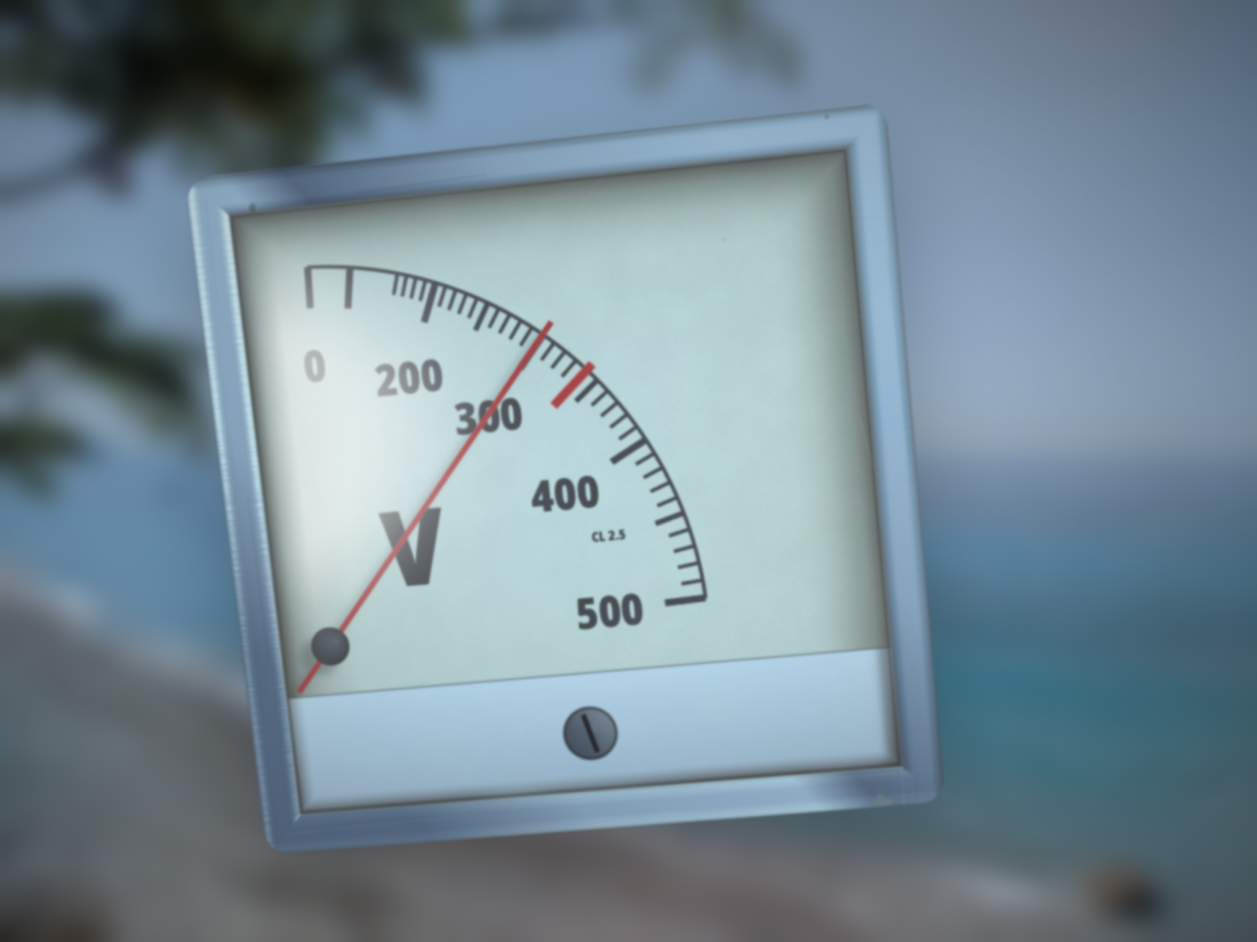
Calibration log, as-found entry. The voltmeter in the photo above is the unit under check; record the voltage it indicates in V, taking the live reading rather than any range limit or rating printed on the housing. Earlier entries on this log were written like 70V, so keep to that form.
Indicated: 300V
